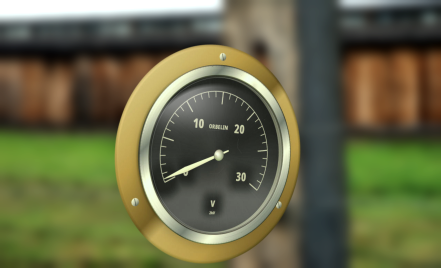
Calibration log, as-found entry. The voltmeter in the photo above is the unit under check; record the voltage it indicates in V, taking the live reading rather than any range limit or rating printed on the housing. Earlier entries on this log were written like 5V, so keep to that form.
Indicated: 0.5V
